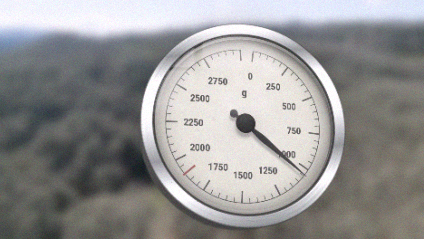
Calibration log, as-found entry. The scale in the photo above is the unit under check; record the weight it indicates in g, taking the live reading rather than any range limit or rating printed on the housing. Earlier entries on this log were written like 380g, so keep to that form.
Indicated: 1050g
